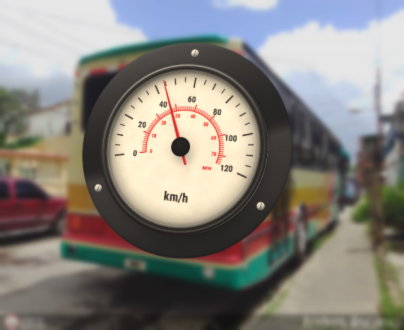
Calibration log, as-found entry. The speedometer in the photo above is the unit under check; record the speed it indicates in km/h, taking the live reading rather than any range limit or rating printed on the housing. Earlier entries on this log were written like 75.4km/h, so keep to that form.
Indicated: 45km/h
